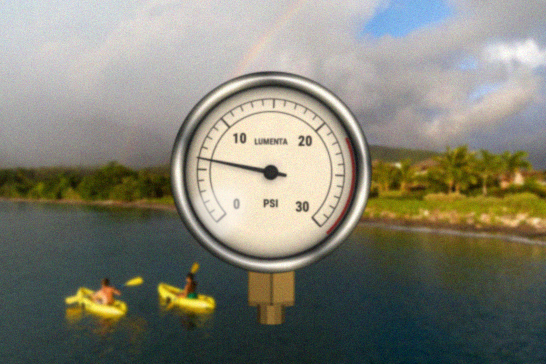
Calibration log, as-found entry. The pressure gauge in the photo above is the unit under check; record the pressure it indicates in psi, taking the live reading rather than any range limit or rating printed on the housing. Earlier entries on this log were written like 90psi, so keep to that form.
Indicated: 6psi
